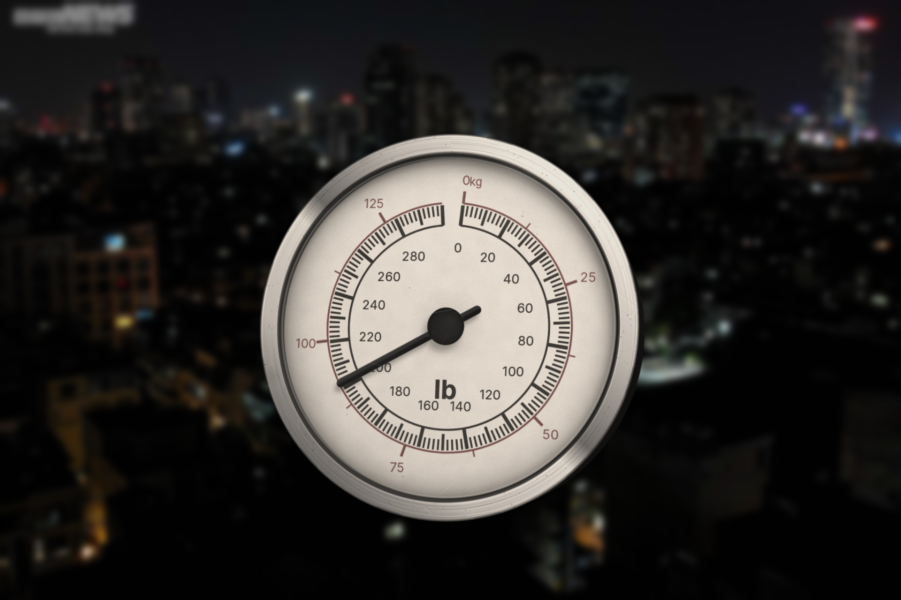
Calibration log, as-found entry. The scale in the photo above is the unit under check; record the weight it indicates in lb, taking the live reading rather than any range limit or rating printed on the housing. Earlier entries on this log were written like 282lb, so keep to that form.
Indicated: 202lb
